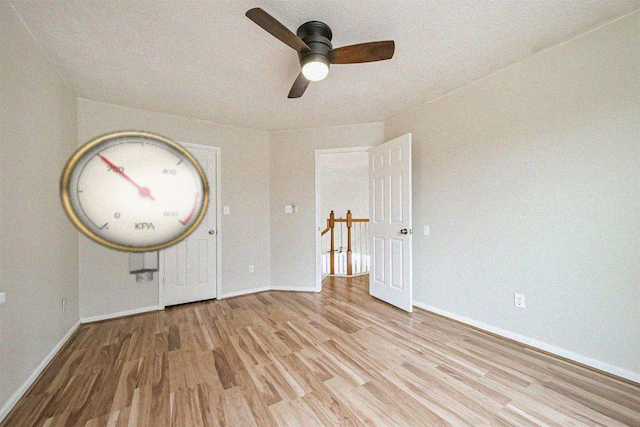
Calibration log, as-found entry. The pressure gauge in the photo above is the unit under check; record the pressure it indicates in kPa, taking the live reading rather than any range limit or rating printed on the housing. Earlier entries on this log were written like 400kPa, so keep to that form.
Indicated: 200kPa
